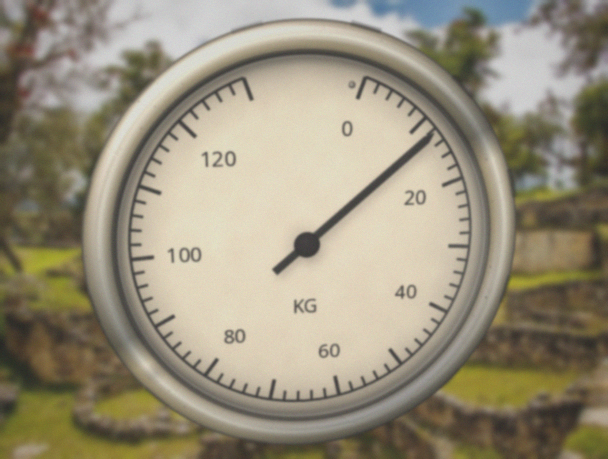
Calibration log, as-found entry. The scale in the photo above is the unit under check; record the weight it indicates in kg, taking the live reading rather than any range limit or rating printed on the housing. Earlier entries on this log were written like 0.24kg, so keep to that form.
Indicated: 12kg
